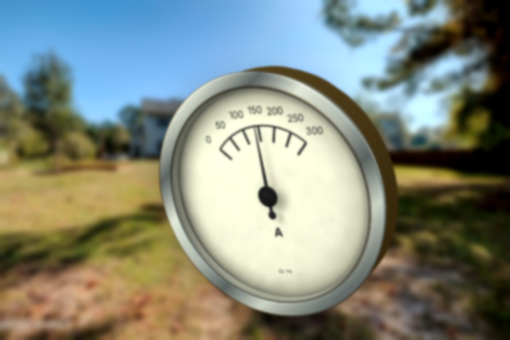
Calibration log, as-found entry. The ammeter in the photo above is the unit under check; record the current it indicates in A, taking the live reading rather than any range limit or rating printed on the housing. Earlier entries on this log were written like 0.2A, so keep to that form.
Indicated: 150A
